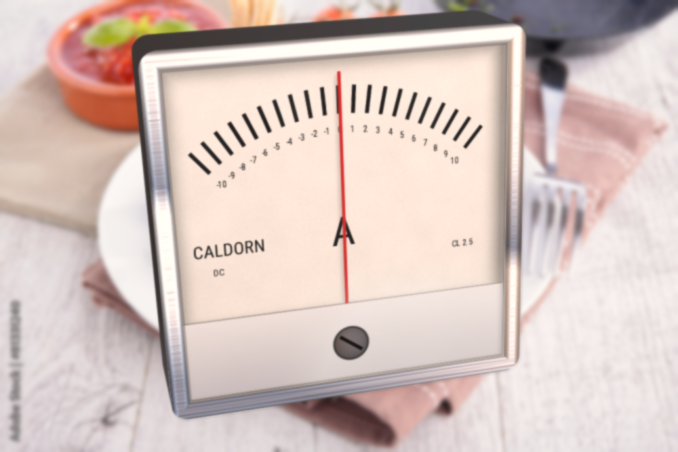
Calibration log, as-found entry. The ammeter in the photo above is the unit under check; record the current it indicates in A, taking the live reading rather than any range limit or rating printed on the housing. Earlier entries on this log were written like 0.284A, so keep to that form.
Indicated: 0A
